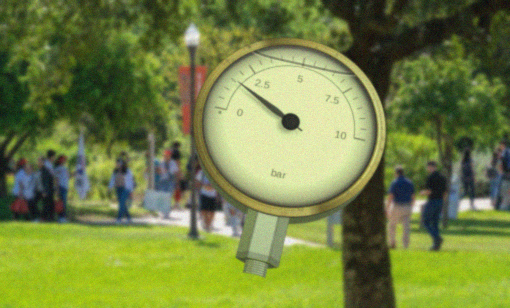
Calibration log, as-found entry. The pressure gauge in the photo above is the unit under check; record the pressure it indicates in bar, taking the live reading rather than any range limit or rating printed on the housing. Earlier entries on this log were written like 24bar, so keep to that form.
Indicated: 1.5bar
